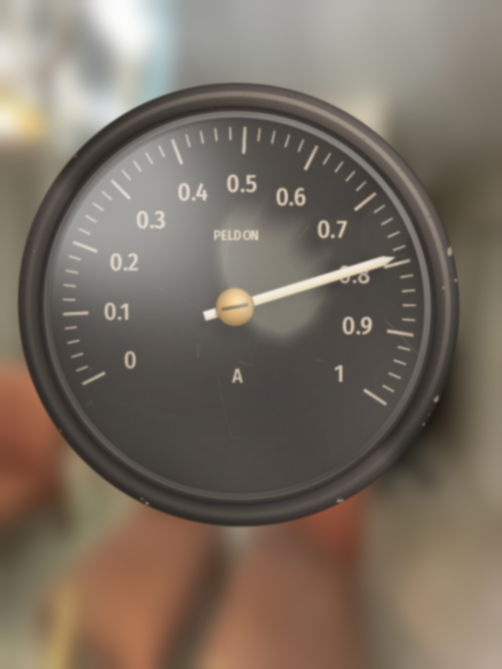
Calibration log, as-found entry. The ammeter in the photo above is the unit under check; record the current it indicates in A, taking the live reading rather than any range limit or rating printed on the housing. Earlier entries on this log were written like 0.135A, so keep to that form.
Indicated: 0.79A
